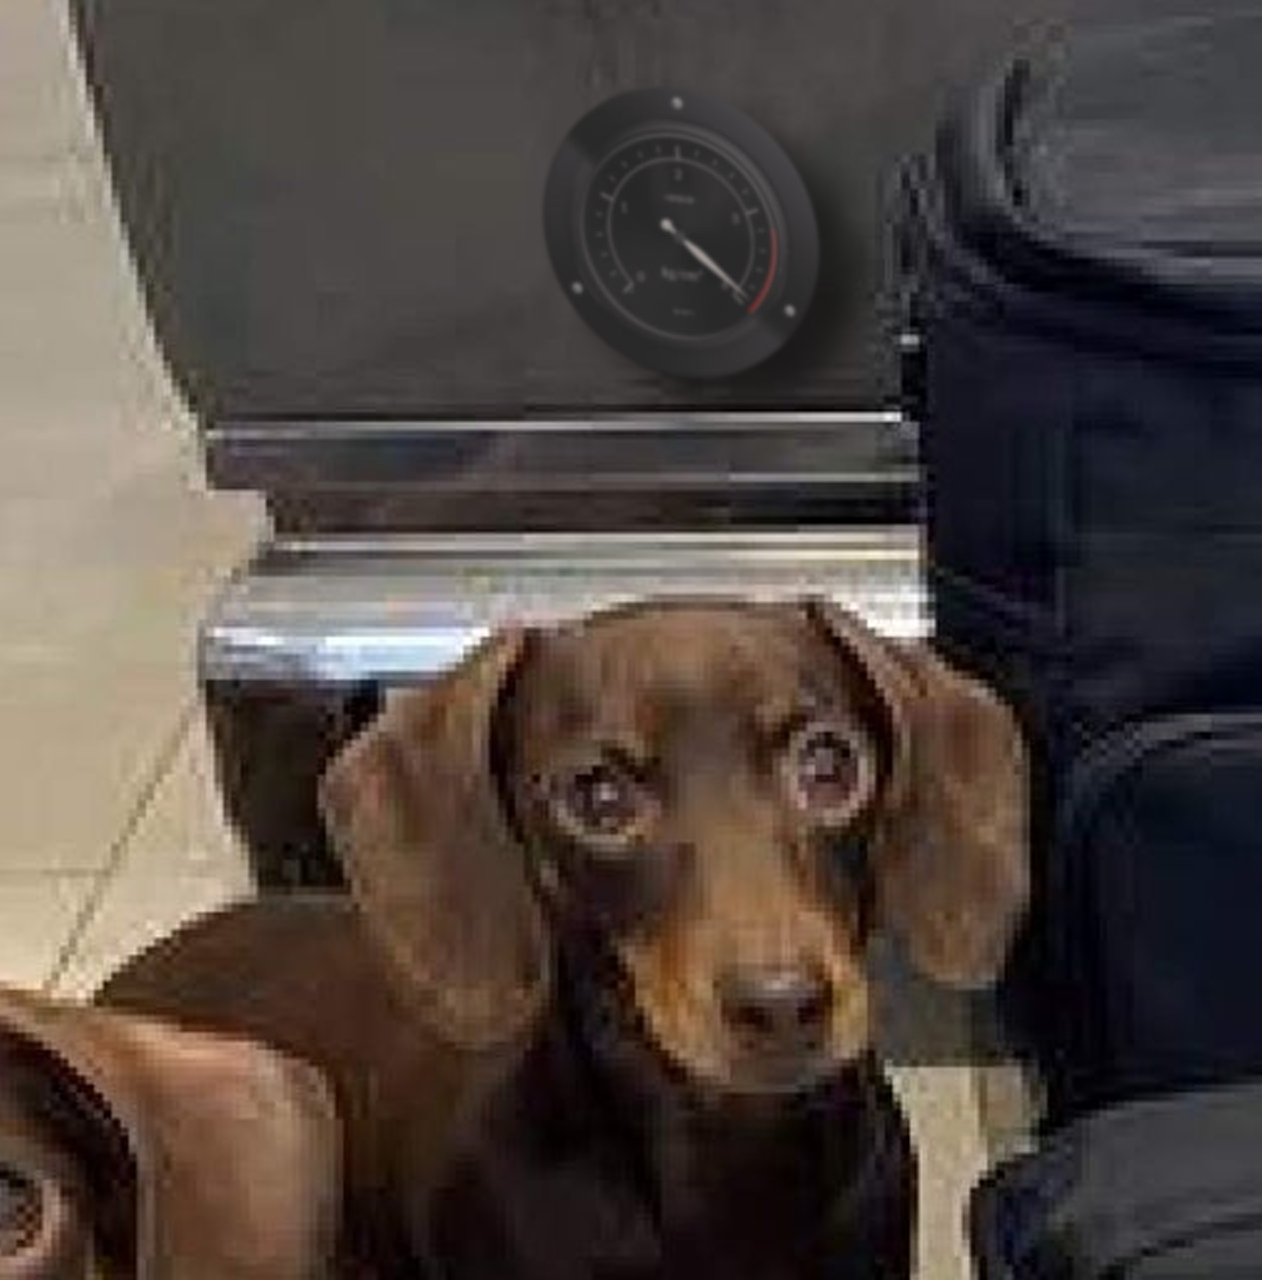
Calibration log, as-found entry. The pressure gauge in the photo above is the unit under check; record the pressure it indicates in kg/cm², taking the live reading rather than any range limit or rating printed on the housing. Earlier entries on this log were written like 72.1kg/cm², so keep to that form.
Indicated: 3.9kg/cm²
